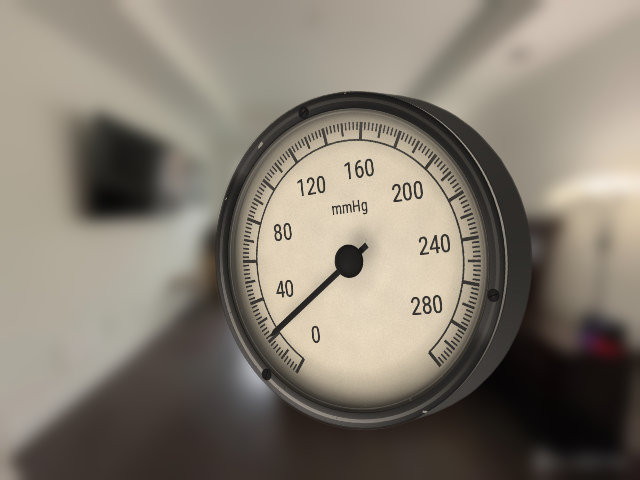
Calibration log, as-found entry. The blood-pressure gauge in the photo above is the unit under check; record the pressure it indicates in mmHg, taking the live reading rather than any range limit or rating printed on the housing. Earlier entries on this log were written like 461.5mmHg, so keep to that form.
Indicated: 20mmHg
